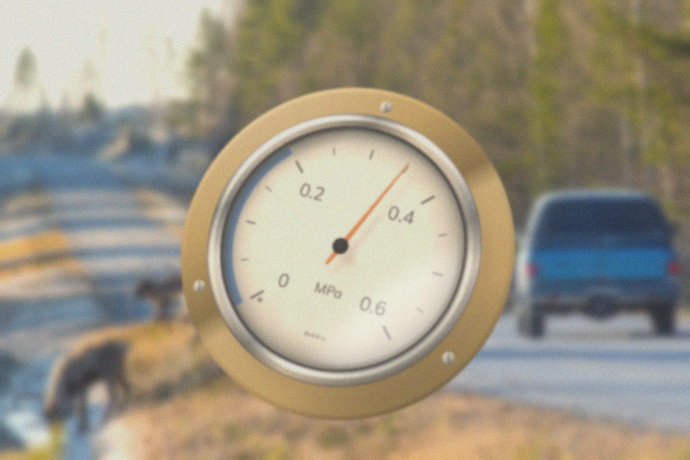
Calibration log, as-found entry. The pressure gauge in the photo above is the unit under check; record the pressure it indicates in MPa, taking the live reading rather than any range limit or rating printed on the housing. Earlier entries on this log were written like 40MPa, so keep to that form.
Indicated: 0.35MPa
